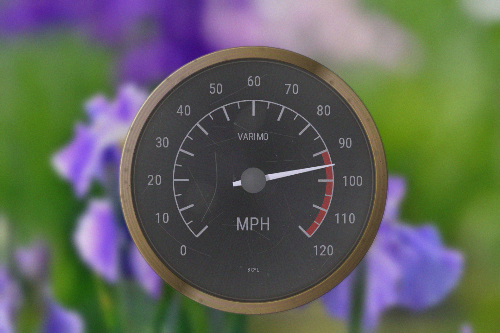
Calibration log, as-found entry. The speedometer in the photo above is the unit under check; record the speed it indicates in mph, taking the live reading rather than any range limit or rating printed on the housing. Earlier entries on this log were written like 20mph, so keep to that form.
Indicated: 95mph
